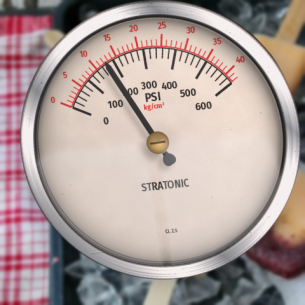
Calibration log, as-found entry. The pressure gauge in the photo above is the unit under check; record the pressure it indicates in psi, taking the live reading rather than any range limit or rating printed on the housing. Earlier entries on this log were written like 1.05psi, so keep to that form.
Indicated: 180psi
